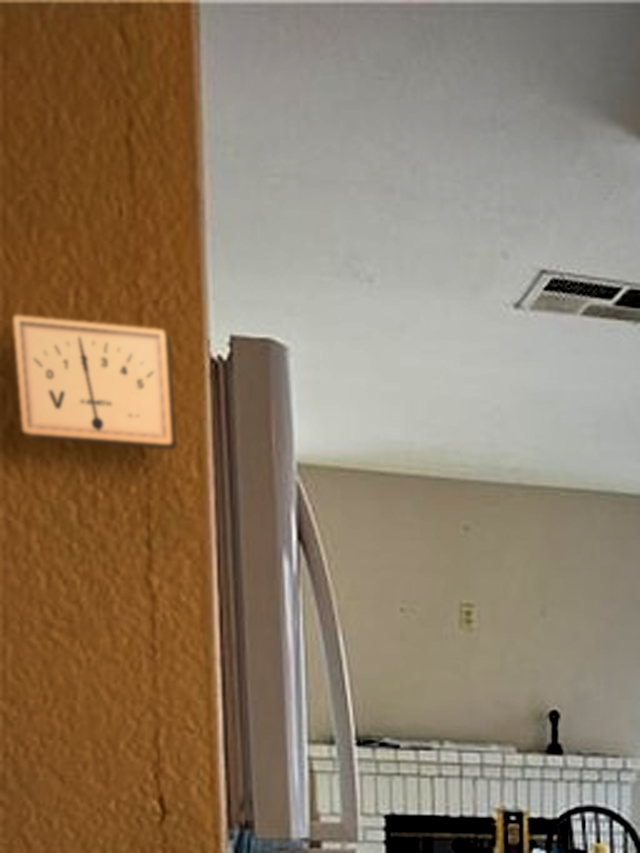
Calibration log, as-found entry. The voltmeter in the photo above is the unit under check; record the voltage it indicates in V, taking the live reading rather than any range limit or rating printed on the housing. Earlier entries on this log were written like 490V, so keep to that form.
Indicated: 2V
